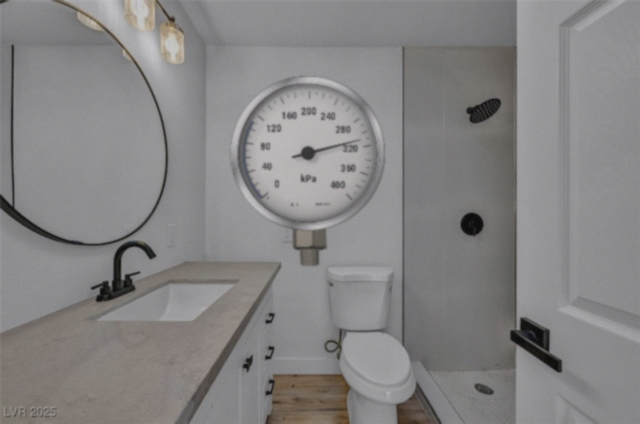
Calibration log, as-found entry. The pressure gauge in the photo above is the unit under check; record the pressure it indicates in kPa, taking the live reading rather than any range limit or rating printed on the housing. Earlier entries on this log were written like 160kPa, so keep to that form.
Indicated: 310kPa
